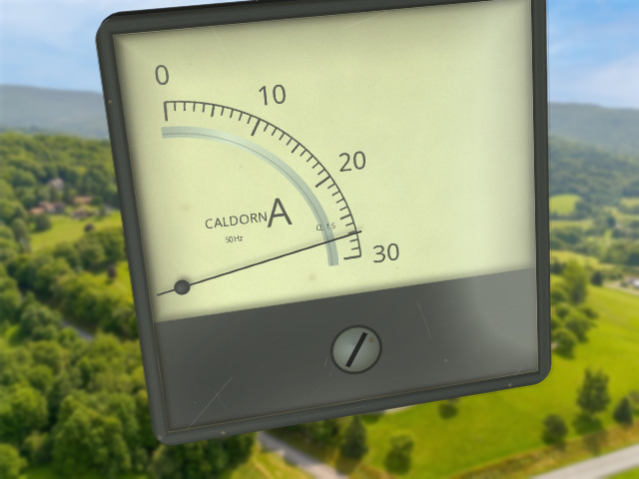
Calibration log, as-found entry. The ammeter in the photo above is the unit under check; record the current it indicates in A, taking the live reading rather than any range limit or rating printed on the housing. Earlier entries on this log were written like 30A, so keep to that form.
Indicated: 27A
